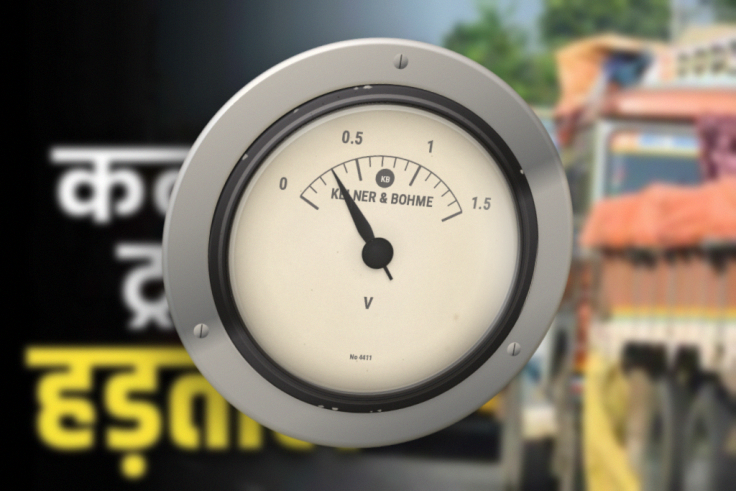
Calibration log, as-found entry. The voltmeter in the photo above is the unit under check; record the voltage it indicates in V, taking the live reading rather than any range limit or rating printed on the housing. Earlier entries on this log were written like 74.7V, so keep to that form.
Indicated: 0.3V
